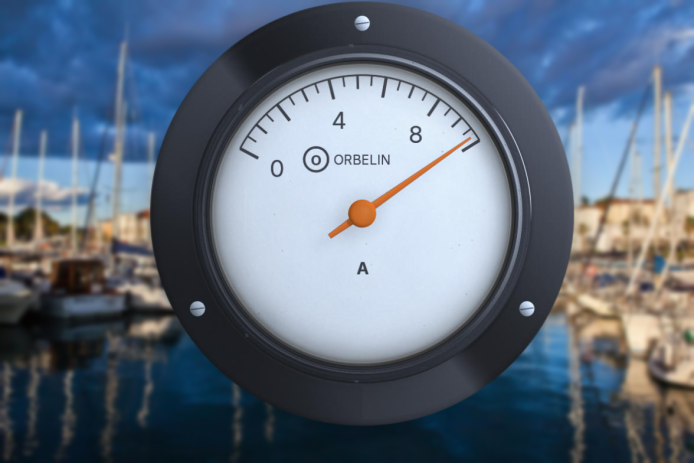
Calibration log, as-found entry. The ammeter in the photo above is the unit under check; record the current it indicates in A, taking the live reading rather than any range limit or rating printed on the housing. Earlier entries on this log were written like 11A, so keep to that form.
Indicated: 9.75A
